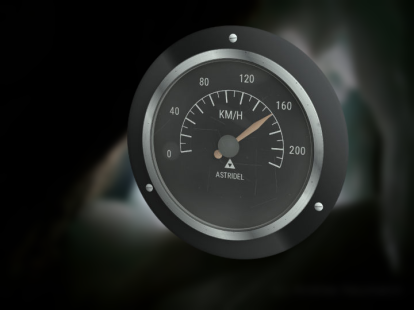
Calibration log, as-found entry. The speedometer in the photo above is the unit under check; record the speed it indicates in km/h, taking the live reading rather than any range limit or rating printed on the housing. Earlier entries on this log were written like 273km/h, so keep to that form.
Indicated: 160km/h
